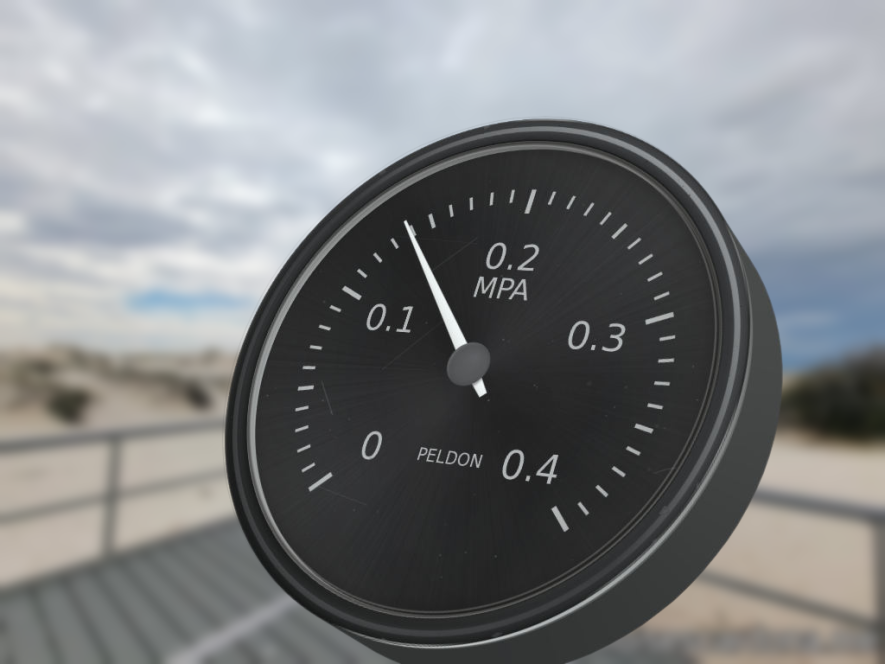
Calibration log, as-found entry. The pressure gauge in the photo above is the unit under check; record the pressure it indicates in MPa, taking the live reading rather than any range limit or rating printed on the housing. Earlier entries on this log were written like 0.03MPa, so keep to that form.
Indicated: 0.14MPa
